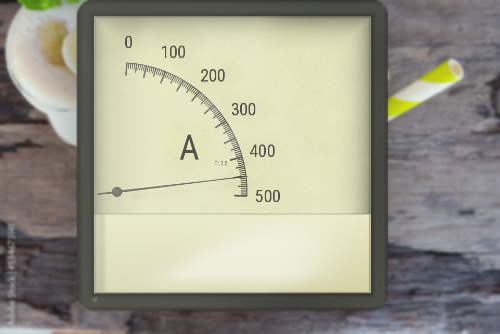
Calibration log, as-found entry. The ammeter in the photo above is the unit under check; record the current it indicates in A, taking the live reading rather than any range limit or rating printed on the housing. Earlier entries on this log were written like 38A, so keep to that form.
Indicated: 450A
